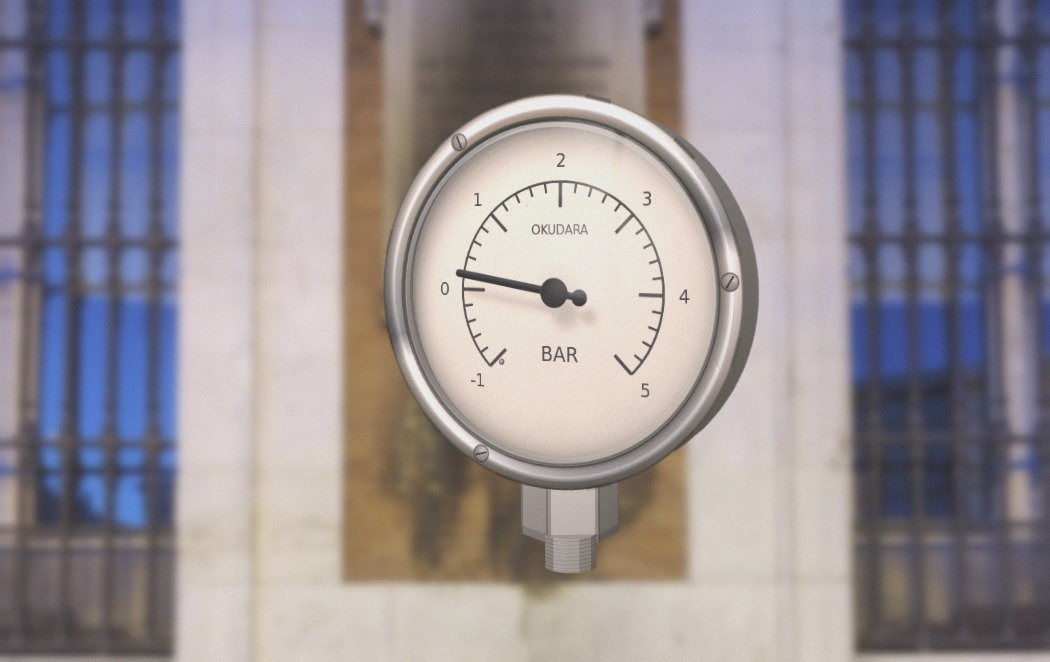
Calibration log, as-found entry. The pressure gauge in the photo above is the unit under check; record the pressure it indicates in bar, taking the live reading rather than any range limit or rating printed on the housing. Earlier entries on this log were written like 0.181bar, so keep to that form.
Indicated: 0.2bar
